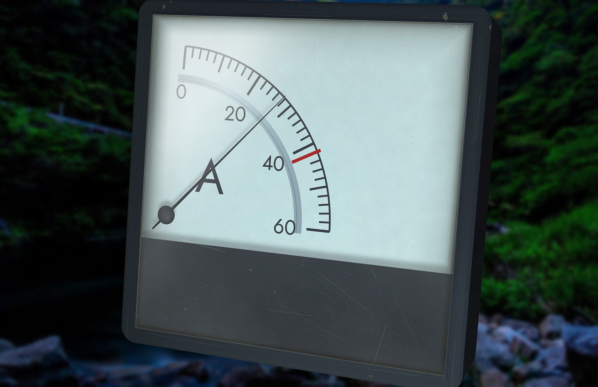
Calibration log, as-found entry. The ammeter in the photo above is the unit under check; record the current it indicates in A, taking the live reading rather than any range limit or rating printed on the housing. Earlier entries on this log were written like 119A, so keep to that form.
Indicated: 28A
